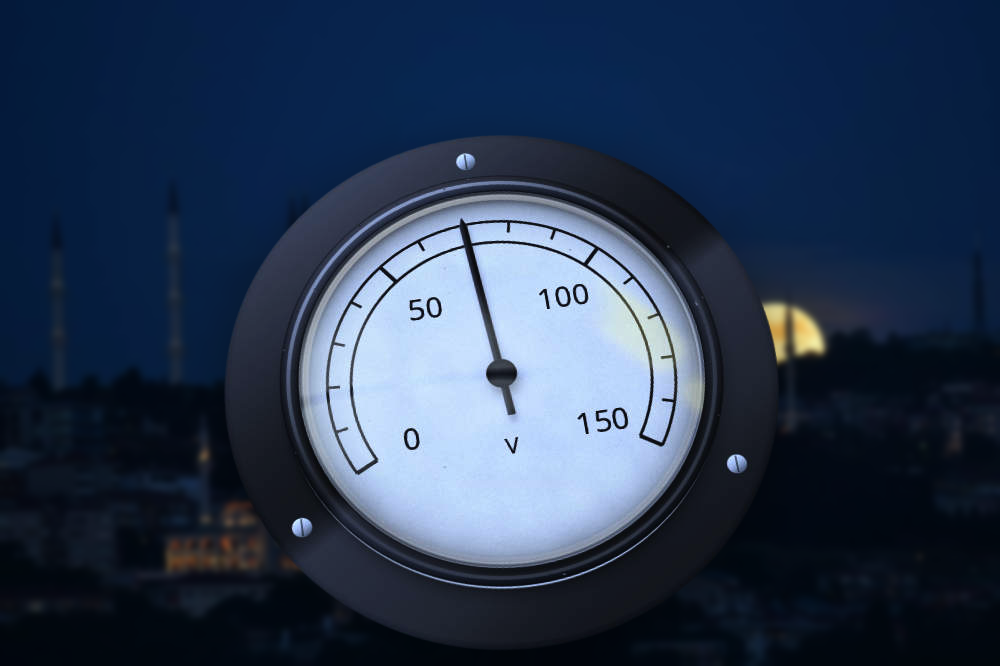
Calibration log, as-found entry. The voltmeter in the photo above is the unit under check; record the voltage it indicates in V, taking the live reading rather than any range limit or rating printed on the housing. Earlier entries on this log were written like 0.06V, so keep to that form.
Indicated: 70V
